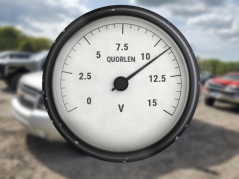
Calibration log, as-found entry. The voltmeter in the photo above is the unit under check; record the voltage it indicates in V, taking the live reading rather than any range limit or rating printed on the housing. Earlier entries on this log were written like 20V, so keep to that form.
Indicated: 10.75V
